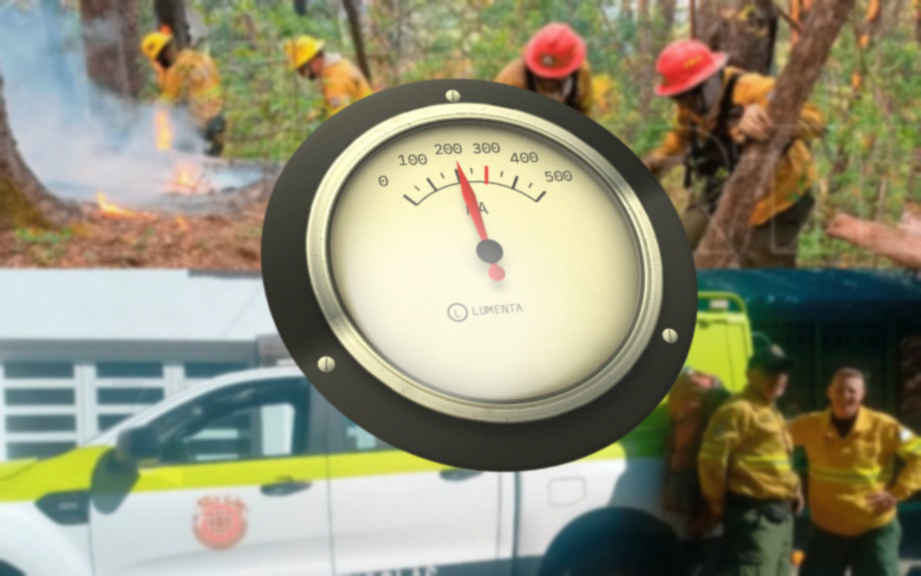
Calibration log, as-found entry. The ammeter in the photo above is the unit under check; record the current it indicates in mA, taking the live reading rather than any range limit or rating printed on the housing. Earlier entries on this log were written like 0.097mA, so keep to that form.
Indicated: 200mA
